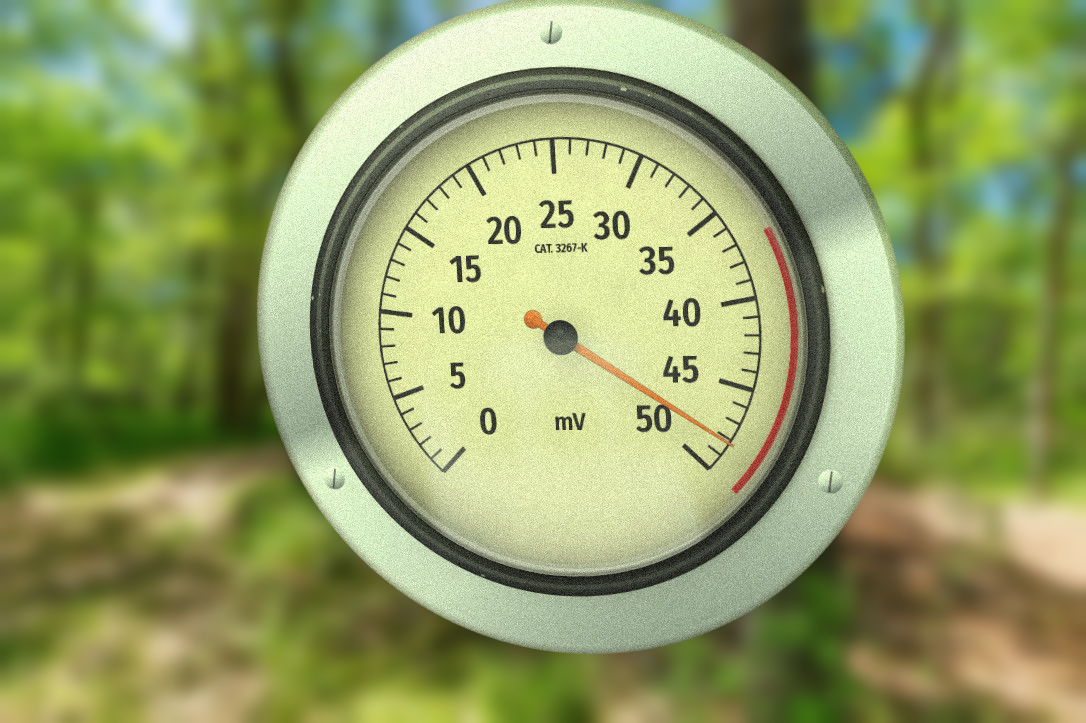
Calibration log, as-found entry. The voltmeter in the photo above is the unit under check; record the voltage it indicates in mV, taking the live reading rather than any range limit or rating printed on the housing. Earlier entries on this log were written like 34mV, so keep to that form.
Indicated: 48mV
